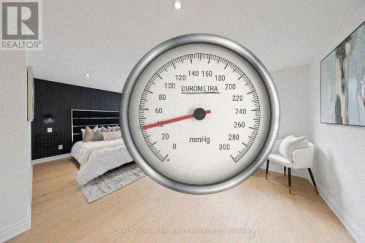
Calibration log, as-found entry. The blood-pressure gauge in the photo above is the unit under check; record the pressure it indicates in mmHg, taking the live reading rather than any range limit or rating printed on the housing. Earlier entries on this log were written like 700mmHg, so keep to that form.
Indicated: 40mmHg
